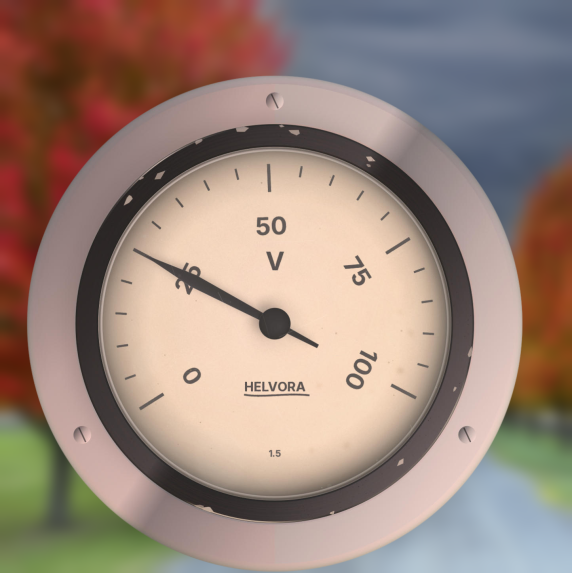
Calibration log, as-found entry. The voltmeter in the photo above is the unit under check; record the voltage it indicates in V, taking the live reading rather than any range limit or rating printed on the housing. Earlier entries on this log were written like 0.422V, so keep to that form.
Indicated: 25V
